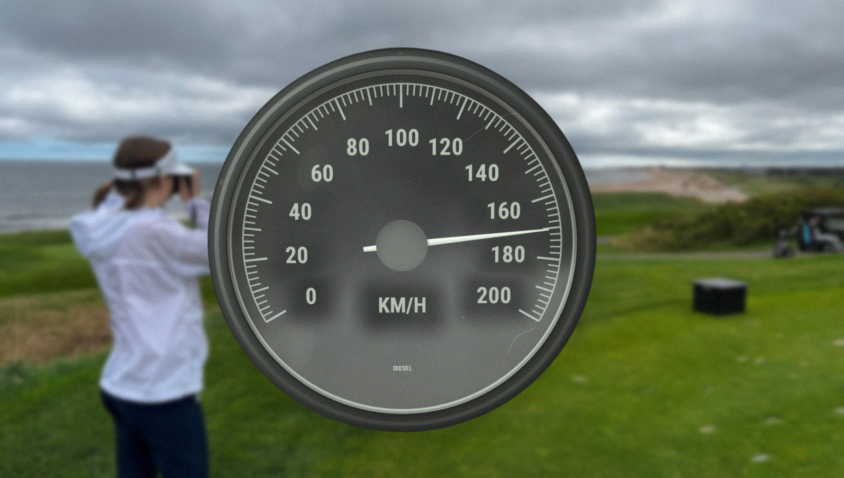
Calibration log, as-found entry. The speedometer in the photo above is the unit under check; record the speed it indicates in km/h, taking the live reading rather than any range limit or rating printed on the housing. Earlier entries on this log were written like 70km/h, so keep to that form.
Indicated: 170km/h
